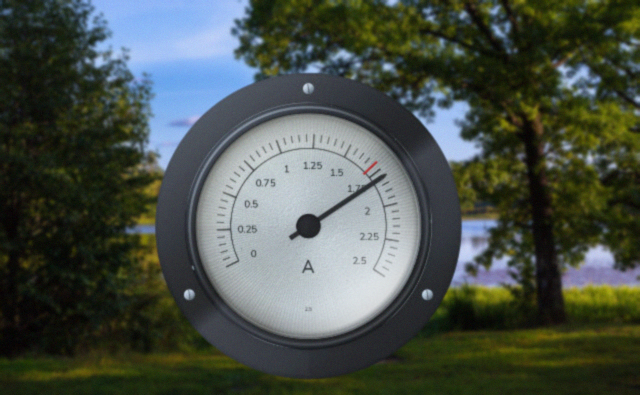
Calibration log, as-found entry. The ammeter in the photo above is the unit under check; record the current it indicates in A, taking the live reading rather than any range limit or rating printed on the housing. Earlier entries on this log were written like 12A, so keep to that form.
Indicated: 1.8A
